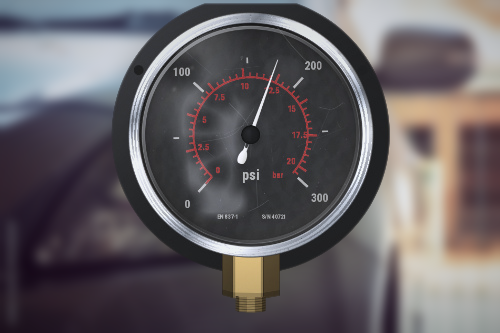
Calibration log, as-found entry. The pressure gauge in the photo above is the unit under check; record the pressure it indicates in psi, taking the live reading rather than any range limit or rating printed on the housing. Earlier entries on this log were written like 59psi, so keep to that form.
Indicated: 175psi
